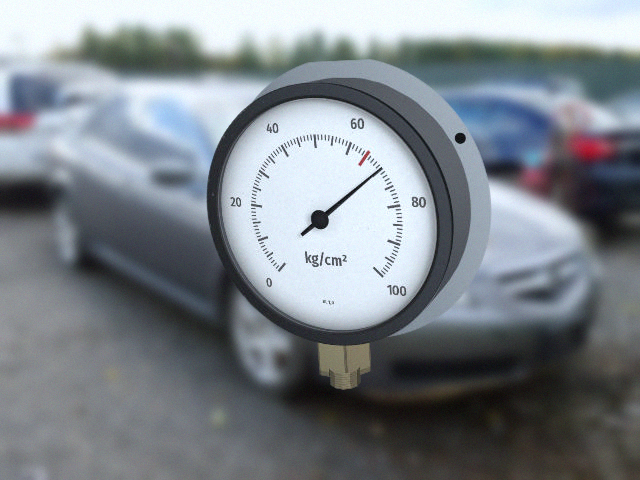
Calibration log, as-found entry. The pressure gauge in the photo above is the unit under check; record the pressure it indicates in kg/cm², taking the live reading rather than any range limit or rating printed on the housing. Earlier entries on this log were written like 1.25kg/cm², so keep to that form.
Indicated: 70kg/cm²
